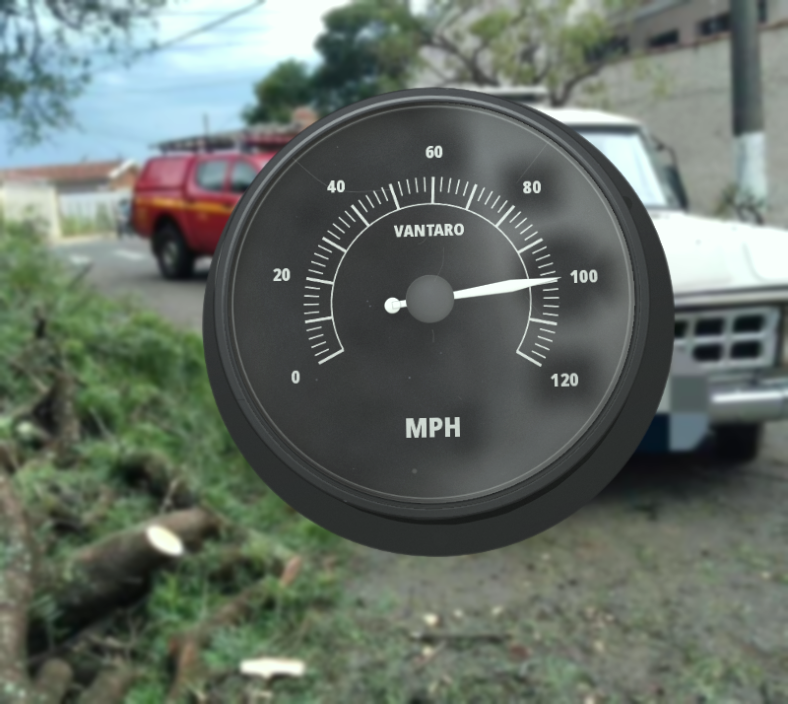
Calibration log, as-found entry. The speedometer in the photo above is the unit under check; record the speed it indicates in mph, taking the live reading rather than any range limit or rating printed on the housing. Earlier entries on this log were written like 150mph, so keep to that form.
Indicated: 100mph
